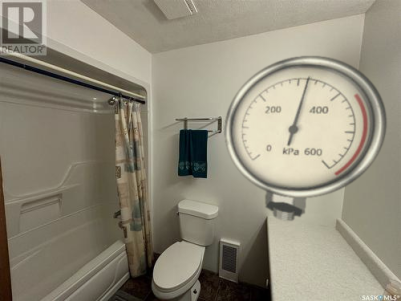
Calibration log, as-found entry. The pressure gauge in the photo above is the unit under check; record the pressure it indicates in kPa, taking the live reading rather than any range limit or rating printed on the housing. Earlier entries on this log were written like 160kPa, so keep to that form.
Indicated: 320kPa
